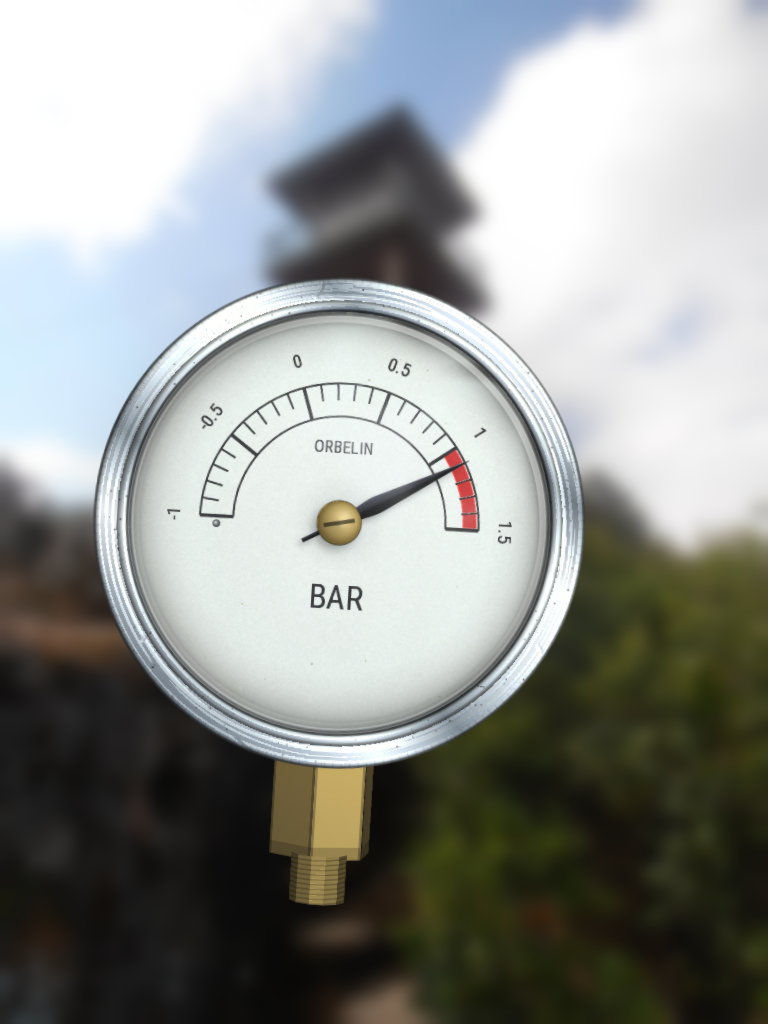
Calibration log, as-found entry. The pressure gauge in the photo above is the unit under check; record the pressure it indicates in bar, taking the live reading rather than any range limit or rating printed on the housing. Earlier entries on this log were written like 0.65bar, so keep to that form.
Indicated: 1.1bar
